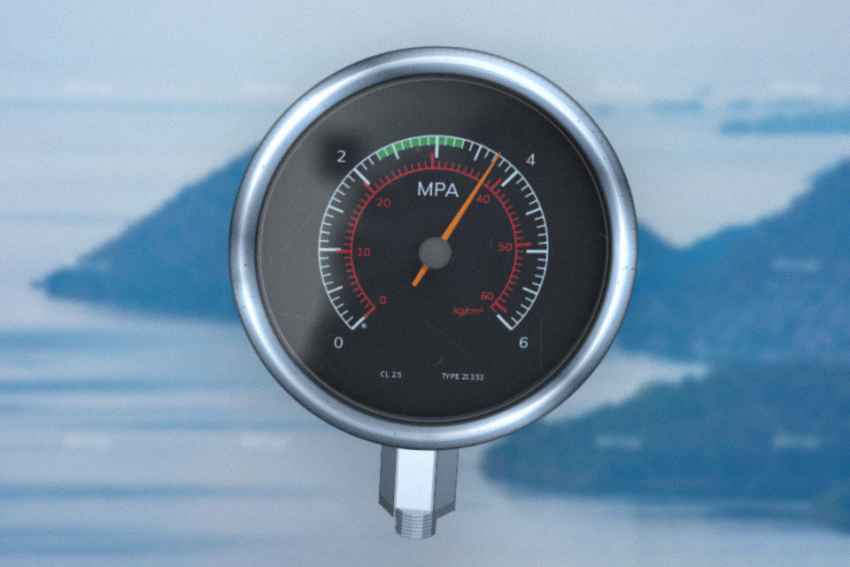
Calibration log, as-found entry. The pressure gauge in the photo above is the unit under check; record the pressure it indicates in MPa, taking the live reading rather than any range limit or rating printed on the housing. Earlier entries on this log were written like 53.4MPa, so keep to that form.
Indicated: 3.7MPa
